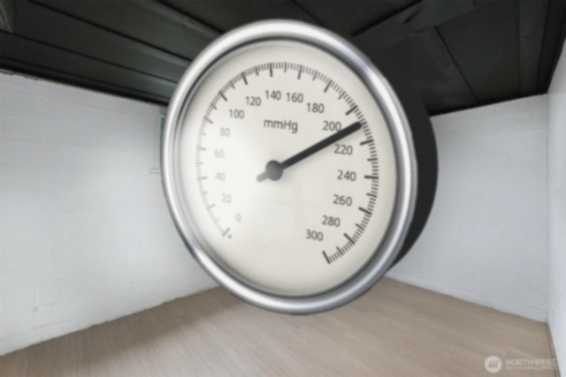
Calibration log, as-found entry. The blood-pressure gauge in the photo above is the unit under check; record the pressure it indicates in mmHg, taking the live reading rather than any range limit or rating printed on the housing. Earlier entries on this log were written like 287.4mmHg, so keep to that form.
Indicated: 210mmHg
